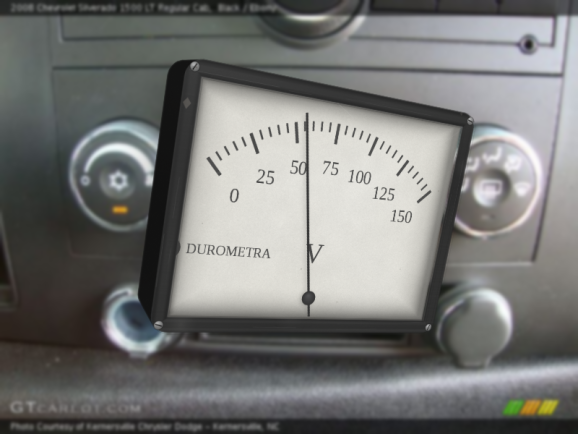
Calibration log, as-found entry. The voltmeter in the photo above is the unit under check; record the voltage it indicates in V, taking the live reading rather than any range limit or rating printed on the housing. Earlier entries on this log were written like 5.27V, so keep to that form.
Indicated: 55V
